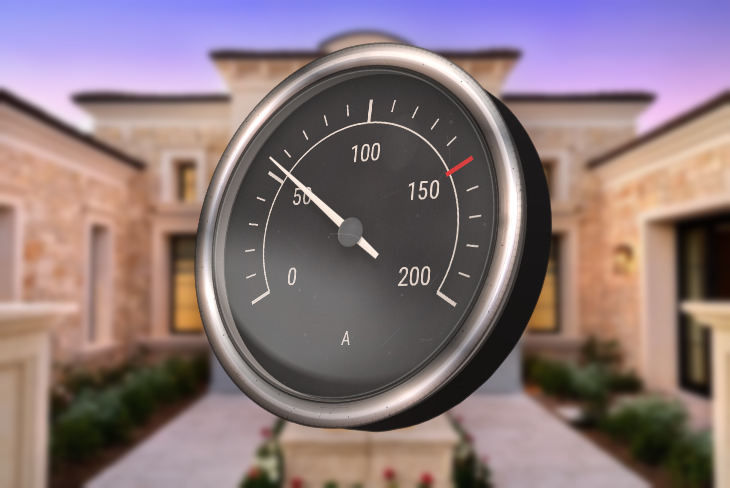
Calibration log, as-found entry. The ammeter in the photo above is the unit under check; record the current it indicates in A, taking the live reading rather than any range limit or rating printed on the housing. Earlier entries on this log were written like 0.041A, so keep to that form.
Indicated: 55A
